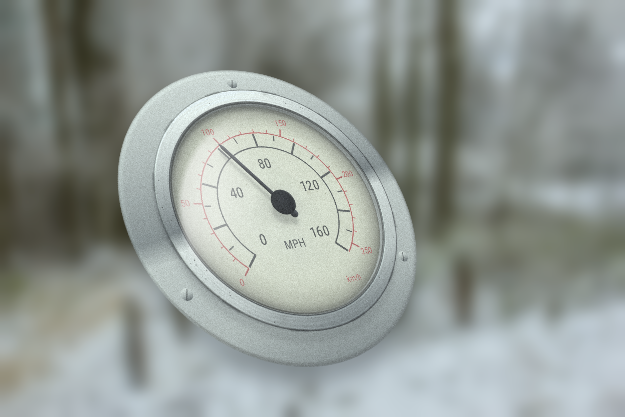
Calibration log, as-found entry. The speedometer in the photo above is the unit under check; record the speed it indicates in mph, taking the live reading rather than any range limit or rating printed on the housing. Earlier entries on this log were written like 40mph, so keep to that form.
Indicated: 60mph
